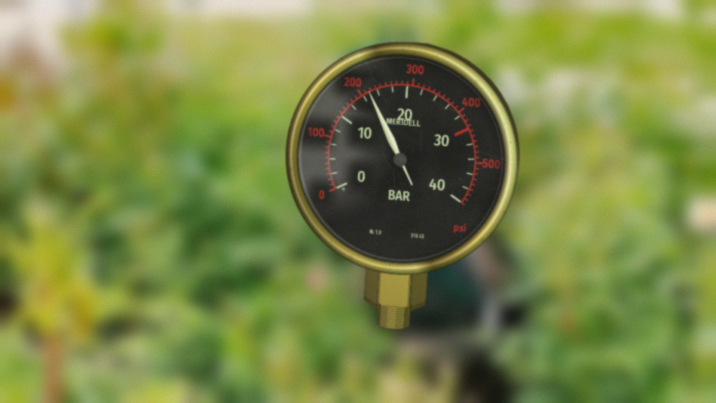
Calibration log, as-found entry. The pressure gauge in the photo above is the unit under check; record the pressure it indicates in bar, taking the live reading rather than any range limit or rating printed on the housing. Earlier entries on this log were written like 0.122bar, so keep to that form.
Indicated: 15bar
